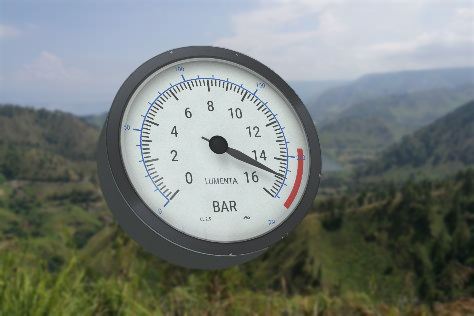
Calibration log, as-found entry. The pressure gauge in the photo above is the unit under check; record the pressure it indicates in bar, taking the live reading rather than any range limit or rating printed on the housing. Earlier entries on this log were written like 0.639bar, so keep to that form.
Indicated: 15bar
